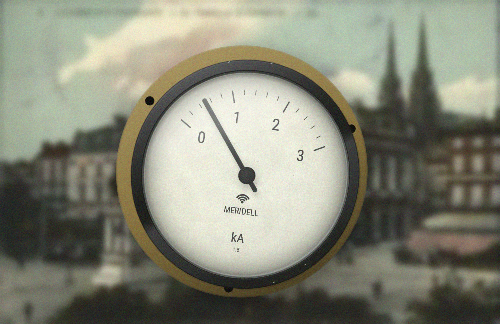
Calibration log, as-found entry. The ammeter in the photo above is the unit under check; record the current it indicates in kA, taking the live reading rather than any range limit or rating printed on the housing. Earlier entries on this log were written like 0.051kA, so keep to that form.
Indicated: 0.5kA
